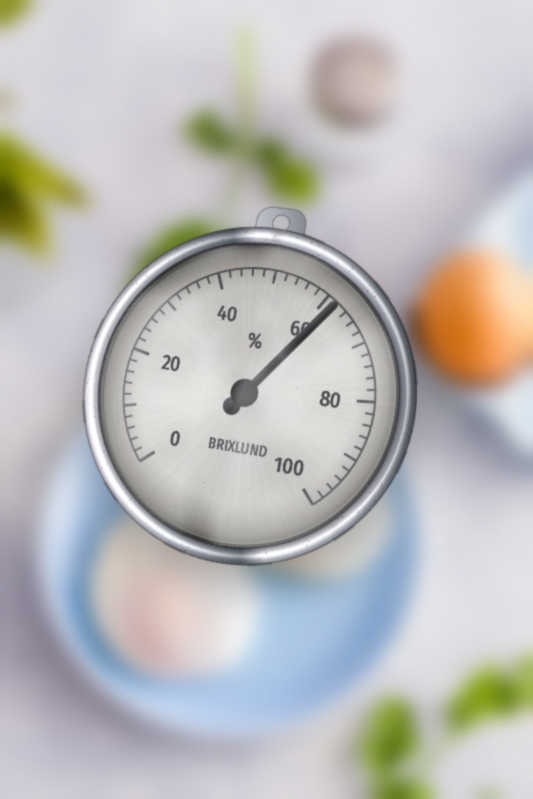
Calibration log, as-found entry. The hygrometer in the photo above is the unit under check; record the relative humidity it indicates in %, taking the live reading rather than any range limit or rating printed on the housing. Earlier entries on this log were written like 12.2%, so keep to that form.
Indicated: 62%
